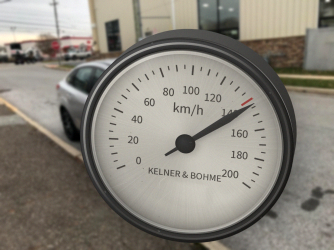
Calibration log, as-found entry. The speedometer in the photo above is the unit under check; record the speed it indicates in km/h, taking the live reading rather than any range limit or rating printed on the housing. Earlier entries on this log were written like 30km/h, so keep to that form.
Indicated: 142.5km/h
